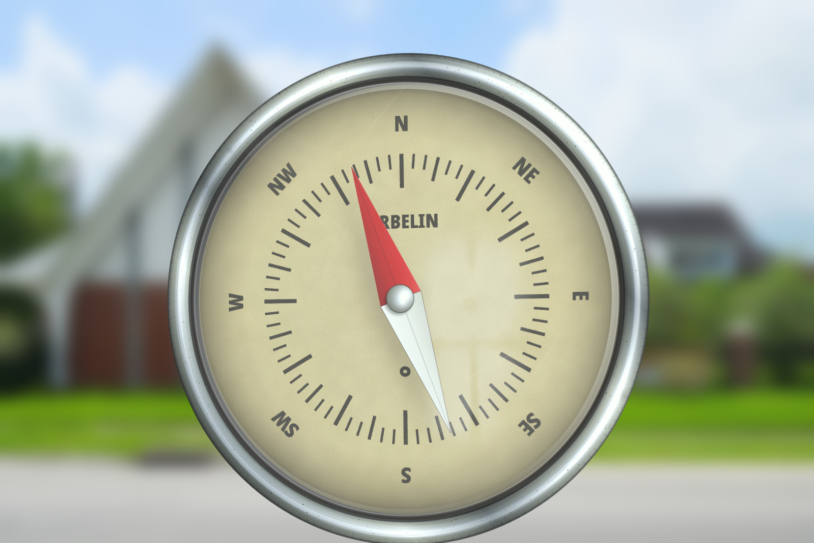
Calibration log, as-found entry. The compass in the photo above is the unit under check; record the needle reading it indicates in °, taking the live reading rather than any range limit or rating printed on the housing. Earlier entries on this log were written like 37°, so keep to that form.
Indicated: 340°
